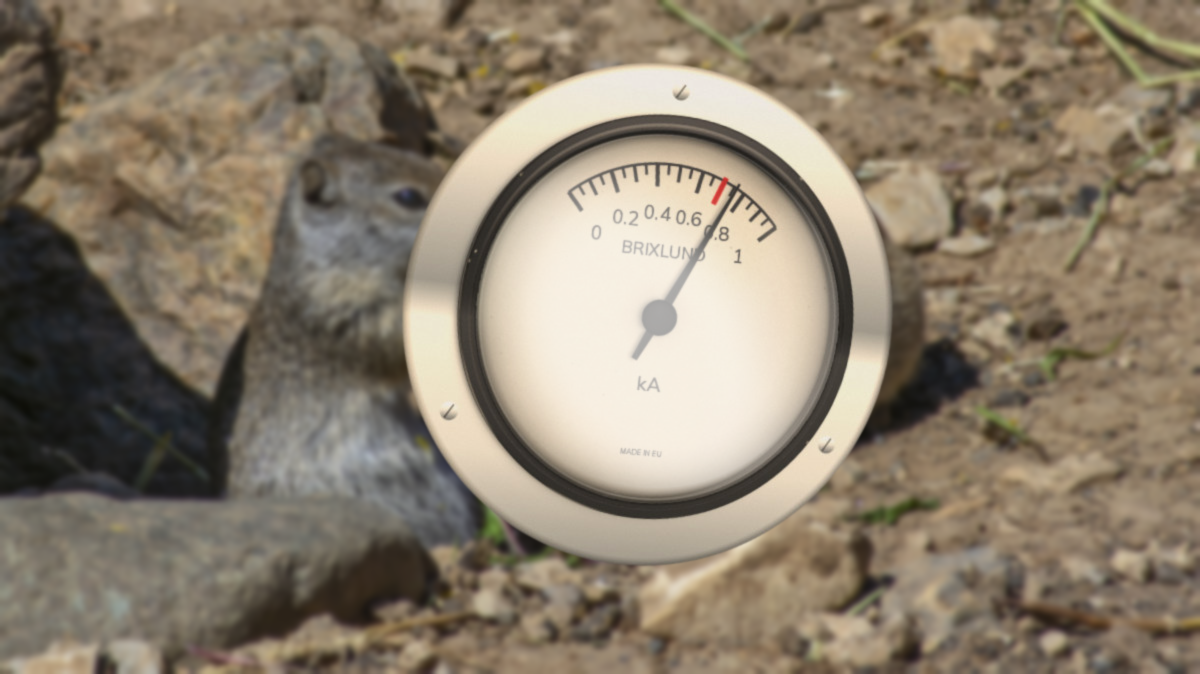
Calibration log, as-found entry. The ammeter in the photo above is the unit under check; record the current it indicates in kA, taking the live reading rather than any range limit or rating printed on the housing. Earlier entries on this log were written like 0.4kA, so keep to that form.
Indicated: 0.75kA
